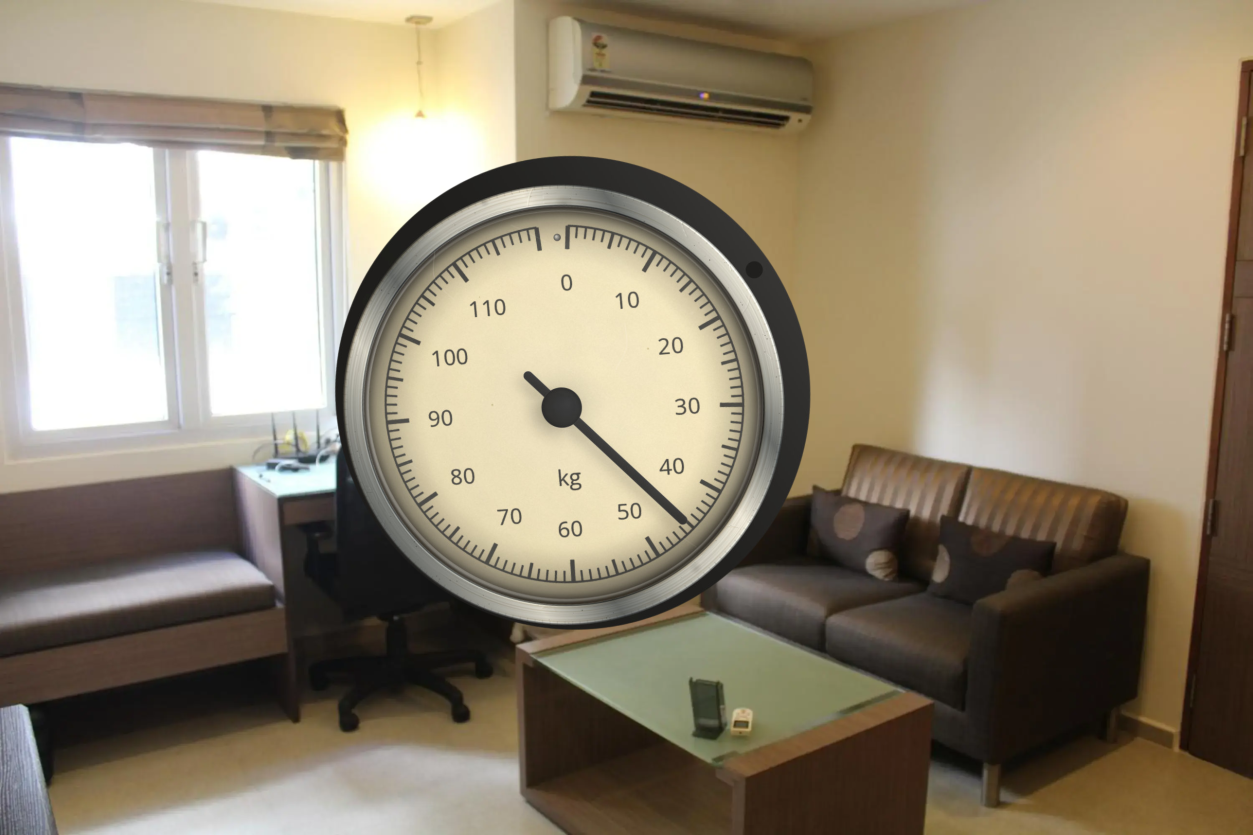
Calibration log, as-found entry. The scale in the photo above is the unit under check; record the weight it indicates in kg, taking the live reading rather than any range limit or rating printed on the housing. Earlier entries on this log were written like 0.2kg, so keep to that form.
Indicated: 45kg
